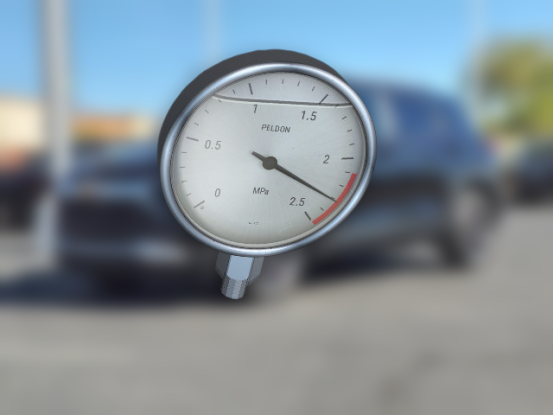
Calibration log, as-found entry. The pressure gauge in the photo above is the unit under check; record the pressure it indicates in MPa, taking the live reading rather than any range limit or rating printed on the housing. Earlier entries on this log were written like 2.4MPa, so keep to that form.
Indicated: 2.3MPa
